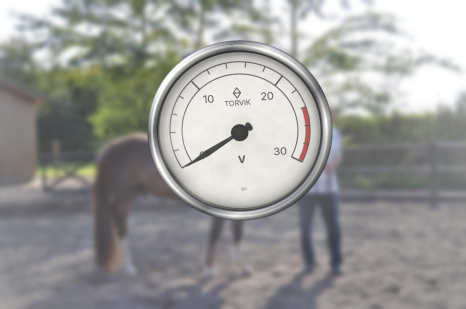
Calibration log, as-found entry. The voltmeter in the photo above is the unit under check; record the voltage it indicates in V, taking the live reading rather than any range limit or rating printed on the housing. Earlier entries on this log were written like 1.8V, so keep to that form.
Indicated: 0V
